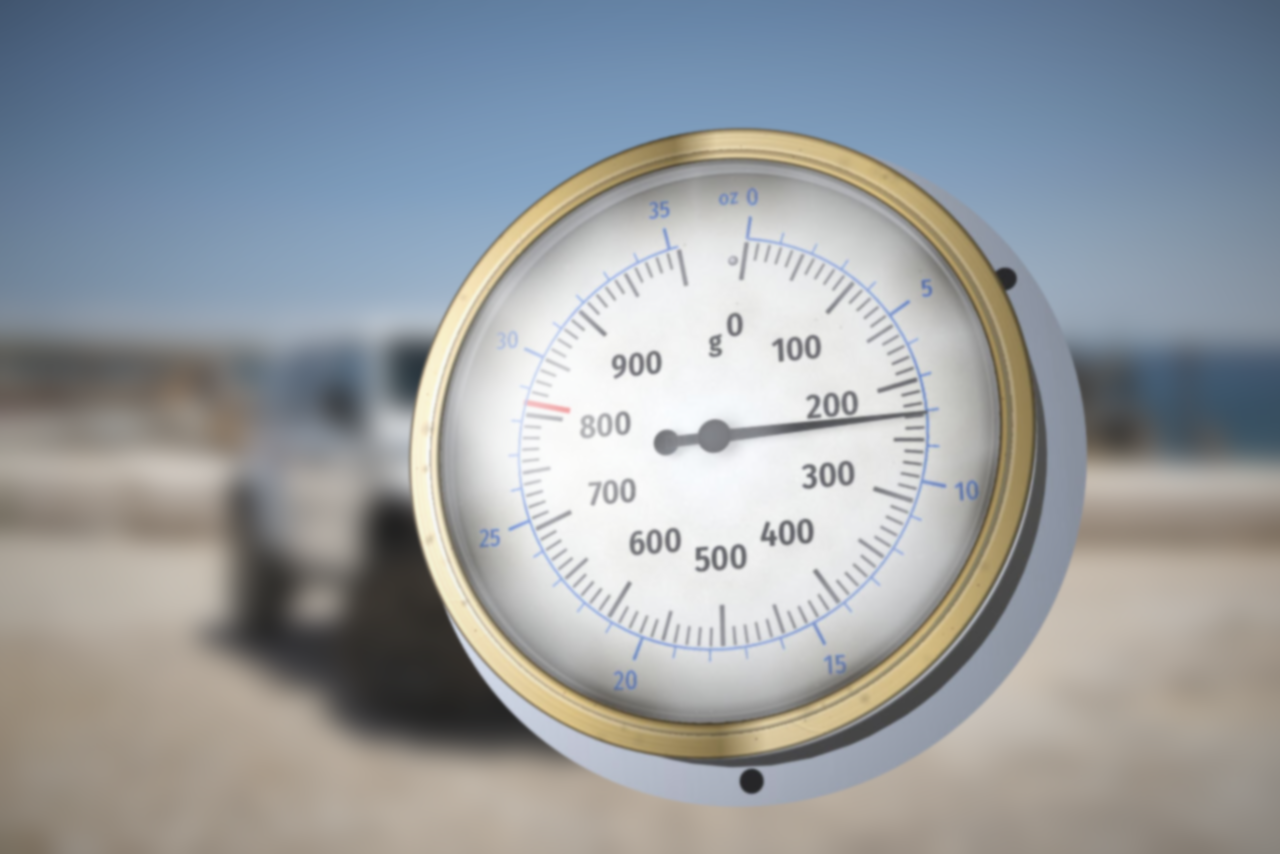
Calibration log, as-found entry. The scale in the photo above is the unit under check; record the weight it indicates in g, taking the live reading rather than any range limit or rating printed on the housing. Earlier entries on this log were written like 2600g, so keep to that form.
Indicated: 230g
